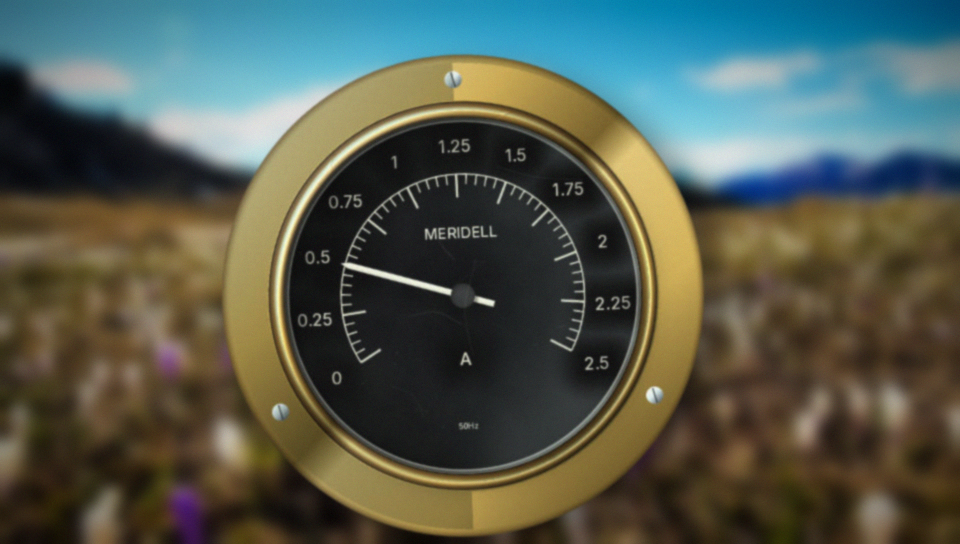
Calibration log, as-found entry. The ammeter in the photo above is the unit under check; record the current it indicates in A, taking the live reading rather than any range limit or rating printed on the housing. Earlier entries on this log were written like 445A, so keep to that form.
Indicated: 0.5A
